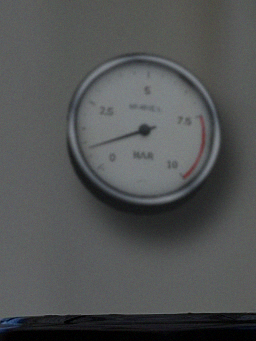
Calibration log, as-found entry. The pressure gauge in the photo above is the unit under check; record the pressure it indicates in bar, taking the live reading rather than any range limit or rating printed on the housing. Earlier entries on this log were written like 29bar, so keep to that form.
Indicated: 0.75bar
